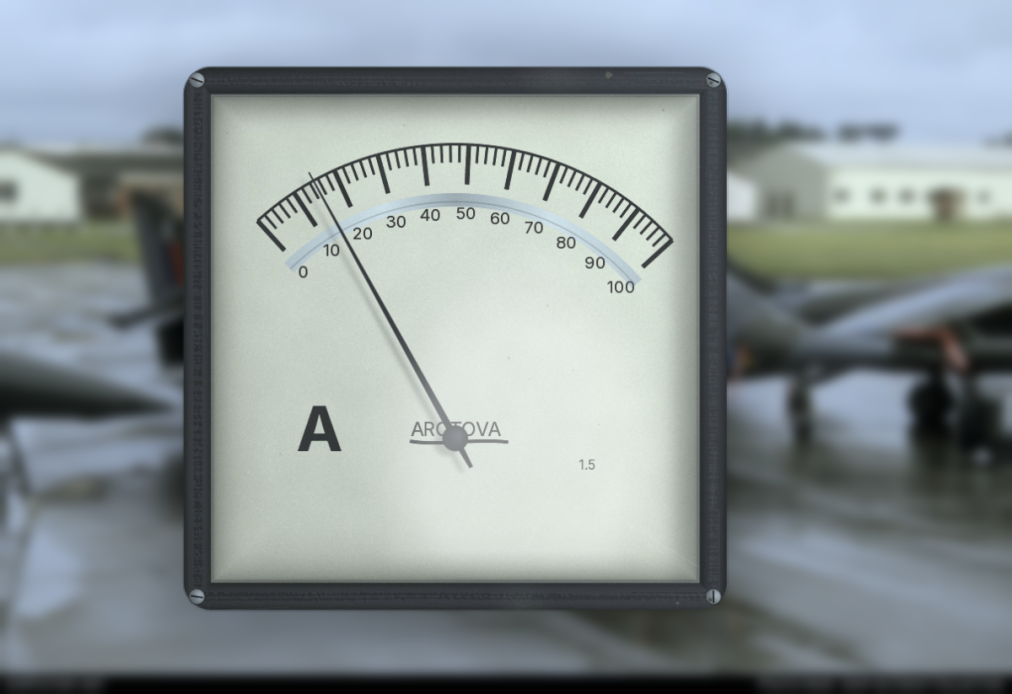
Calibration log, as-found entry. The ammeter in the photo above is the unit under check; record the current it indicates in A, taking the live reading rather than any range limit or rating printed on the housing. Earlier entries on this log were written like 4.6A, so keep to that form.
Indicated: 15A
